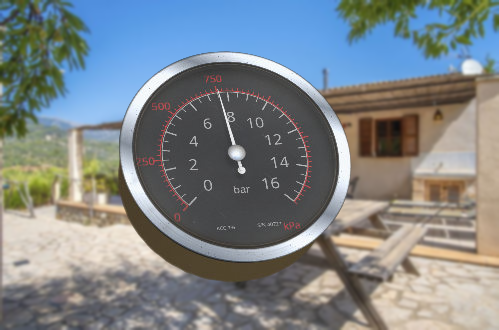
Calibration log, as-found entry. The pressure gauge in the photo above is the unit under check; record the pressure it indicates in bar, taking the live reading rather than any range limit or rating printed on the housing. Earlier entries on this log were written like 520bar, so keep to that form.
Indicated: 7.5bar
